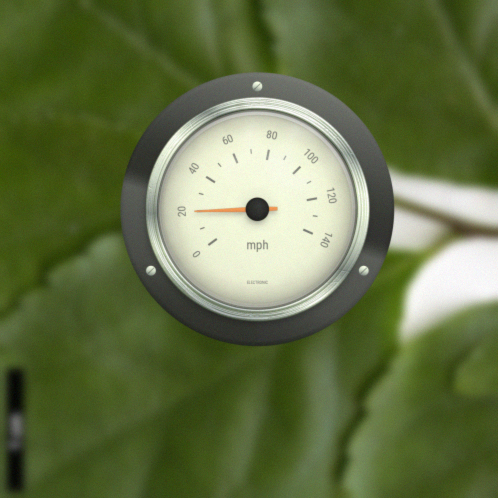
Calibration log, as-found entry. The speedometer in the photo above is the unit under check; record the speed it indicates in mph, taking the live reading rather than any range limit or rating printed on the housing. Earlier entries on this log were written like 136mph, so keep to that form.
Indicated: 20mph
